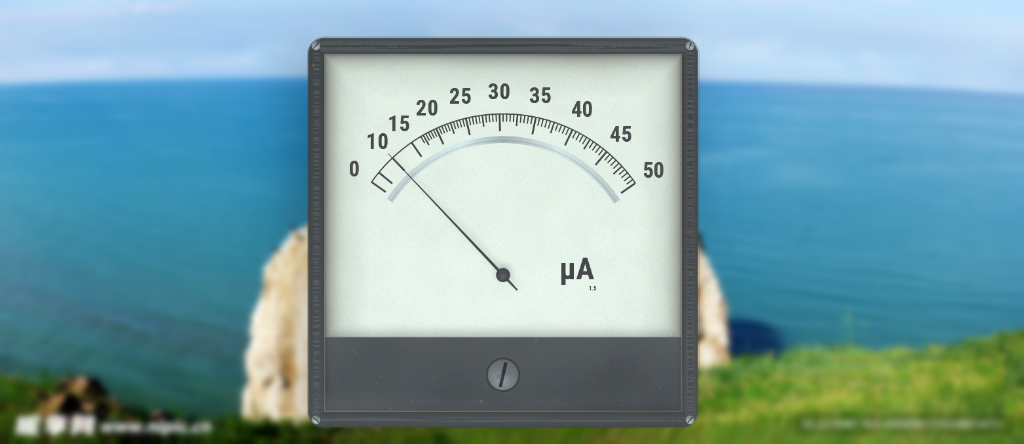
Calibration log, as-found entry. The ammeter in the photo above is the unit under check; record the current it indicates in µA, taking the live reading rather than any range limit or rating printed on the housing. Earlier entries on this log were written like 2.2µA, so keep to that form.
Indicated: 10µA
